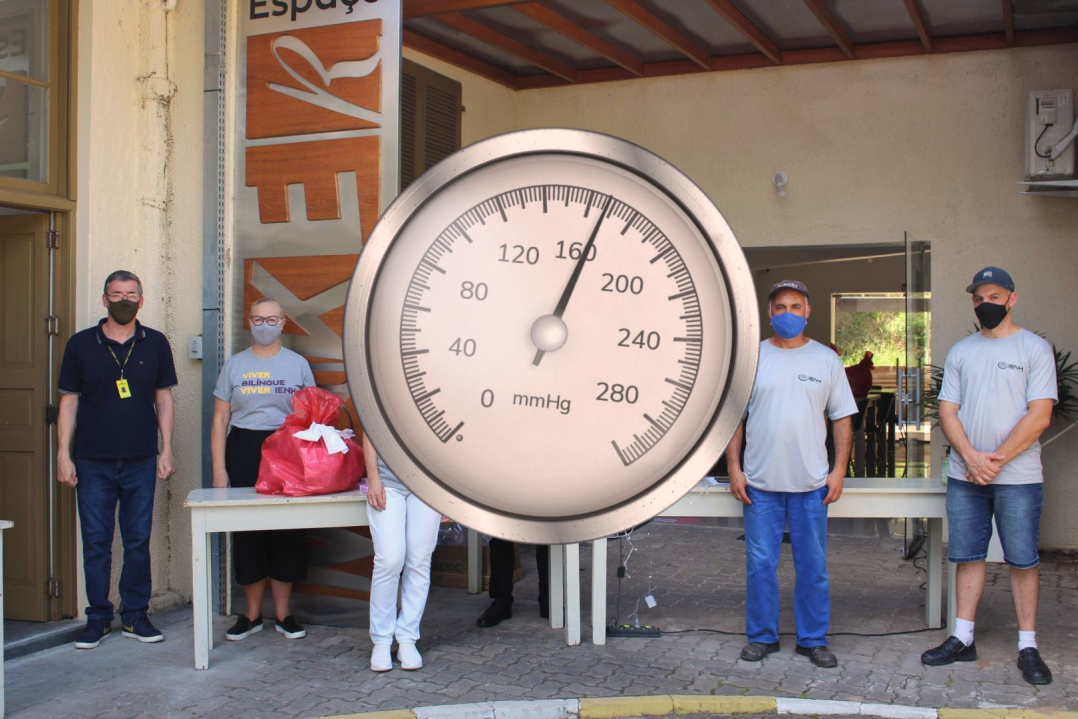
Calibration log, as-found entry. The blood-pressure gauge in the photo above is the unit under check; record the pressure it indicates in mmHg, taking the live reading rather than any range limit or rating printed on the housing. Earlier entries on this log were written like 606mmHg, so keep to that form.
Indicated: 168mmHg
